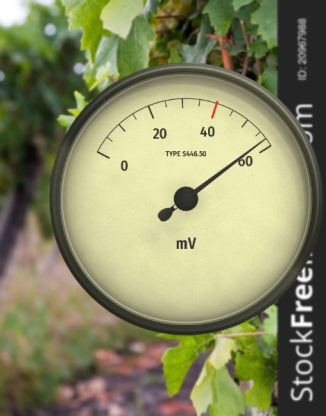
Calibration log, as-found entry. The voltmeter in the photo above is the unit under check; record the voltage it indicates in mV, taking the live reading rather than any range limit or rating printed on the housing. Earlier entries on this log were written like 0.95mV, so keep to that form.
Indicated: 57.5mV
